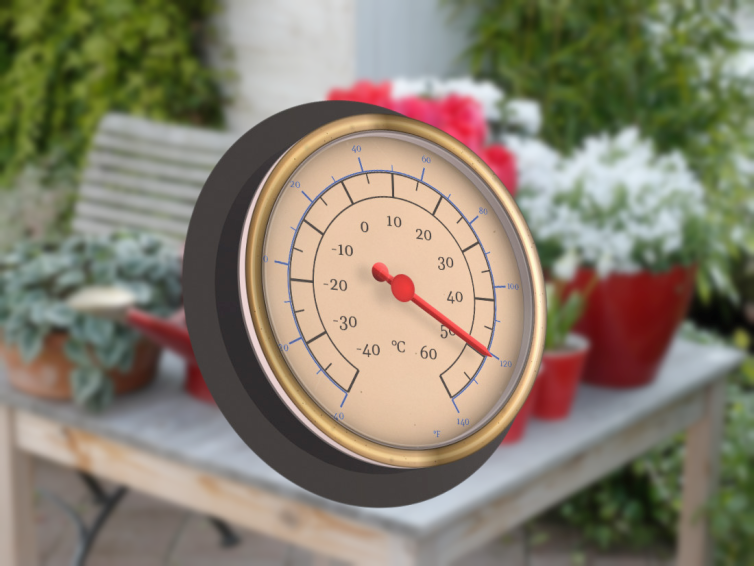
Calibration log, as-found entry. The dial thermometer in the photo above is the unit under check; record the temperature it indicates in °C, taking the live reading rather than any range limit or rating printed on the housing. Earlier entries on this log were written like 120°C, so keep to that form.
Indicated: 50°C
